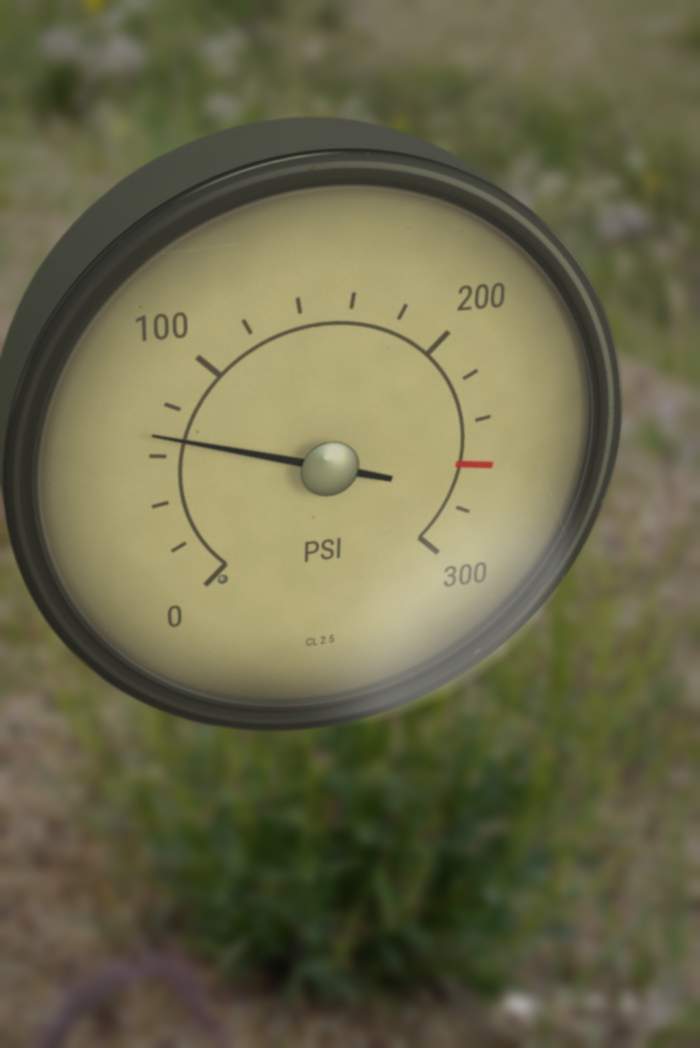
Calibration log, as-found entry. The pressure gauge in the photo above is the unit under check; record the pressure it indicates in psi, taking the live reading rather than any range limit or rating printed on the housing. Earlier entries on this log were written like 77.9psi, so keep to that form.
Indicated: 70psi
